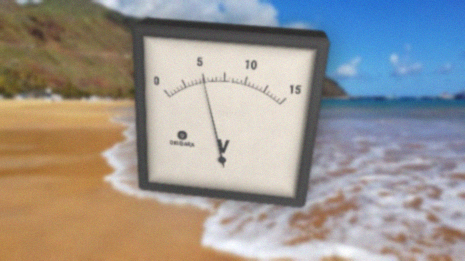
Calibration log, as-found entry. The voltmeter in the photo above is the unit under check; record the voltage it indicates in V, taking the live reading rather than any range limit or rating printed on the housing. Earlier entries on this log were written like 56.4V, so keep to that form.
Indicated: 5V
